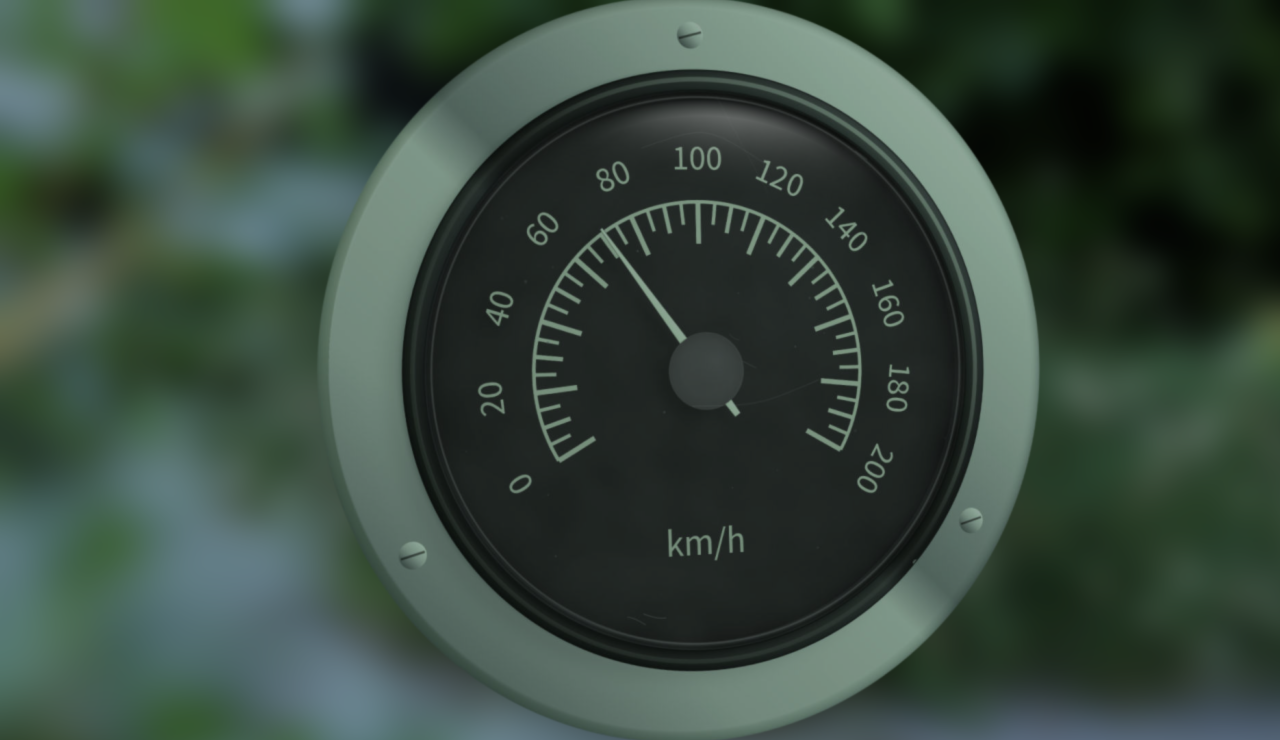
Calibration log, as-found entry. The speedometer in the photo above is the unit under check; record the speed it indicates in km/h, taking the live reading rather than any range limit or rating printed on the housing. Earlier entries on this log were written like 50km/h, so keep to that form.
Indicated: 70km/h
